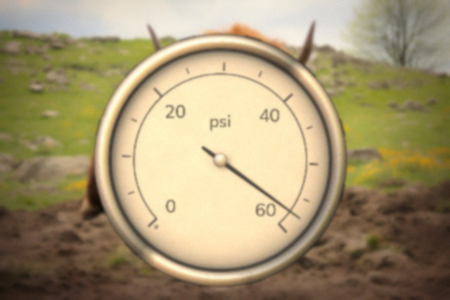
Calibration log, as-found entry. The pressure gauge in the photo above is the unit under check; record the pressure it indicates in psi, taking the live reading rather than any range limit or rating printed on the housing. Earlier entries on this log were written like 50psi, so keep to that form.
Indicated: 57.5psi
